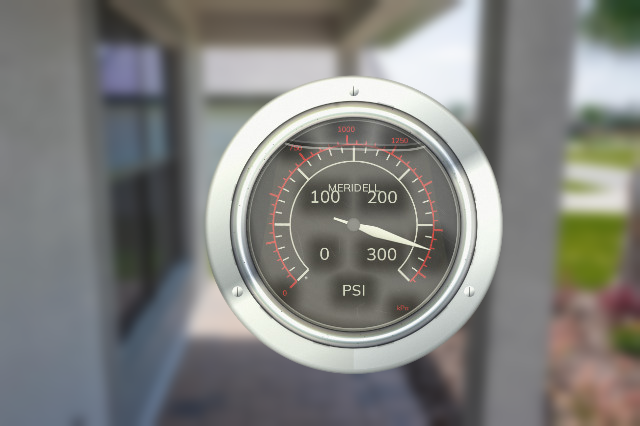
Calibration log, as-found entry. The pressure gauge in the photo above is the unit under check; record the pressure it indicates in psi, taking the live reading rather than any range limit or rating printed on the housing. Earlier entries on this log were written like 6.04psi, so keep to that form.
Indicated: 270psi
